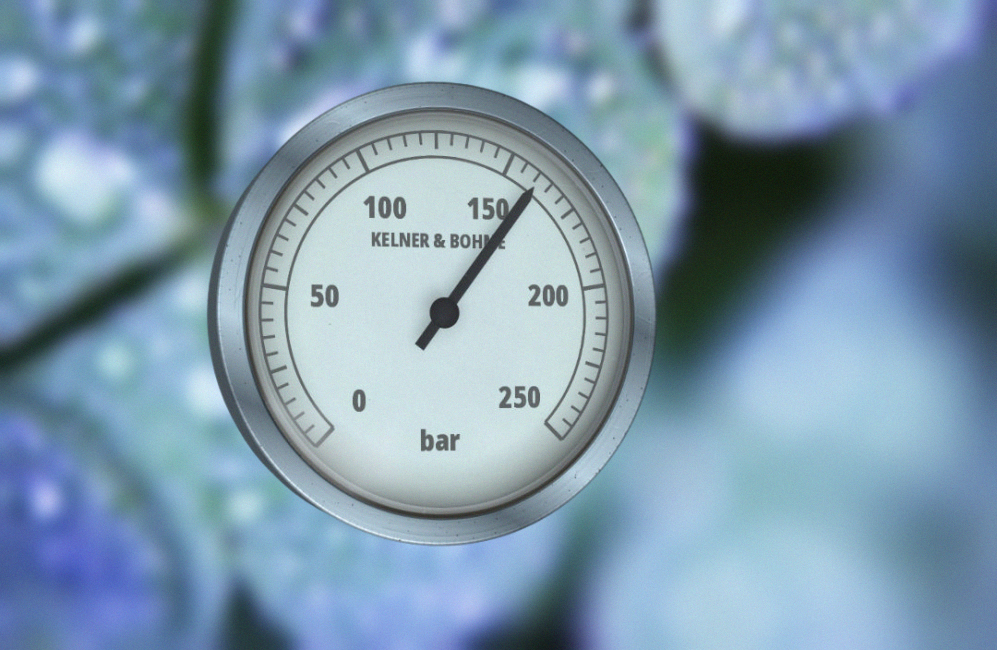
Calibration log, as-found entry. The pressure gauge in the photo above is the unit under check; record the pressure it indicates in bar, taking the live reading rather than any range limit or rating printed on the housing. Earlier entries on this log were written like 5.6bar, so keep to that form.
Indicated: 160bar
